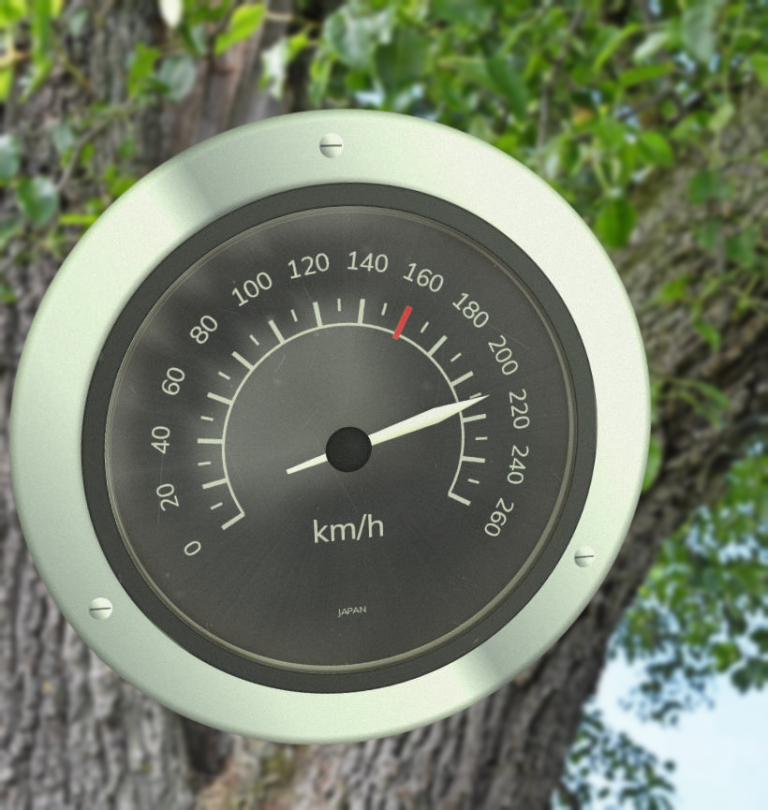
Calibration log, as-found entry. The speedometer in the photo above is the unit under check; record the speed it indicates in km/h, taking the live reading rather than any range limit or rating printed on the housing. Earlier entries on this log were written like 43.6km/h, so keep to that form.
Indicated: 210km/h
